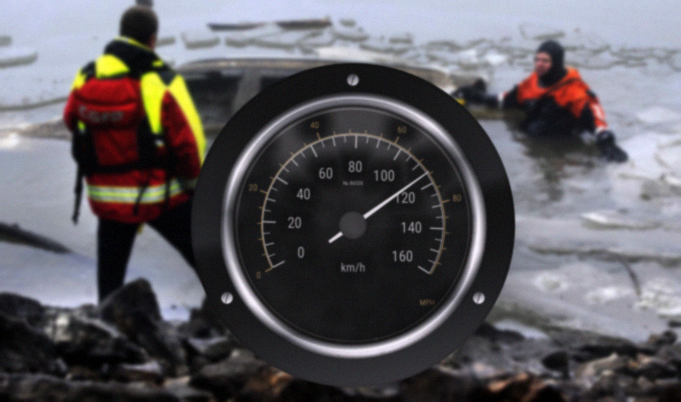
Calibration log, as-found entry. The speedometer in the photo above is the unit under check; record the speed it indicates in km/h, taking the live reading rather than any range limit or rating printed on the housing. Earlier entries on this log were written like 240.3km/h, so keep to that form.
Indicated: 115km/h
